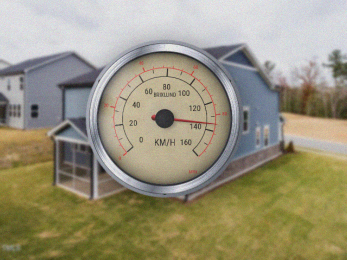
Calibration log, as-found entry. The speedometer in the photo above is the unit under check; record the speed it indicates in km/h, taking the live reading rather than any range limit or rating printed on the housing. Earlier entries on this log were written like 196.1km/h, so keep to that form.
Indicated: 135km/h
